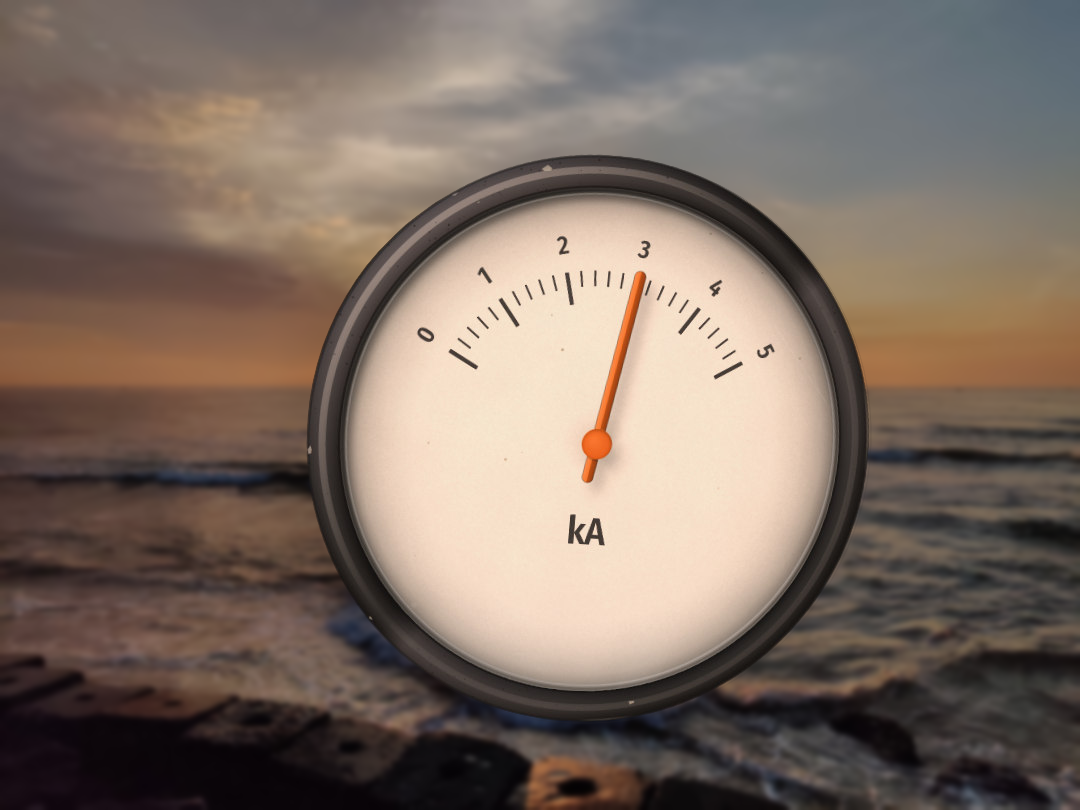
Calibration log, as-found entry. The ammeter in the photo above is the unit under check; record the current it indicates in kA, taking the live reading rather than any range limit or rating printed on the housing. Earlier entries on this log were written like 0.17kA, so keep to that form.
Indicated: 3kA
